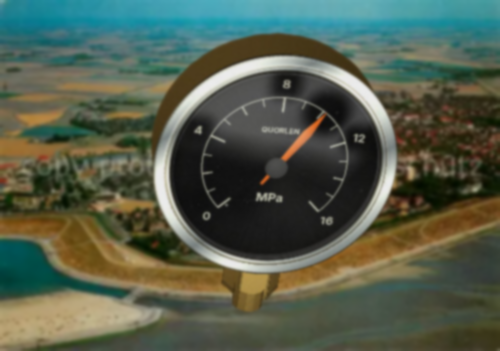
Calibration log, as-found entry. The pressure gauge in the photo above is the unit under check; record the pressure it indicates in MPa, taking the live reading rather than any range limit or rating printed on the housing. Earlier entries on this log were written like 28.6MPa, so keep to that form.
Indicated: 10MPa
